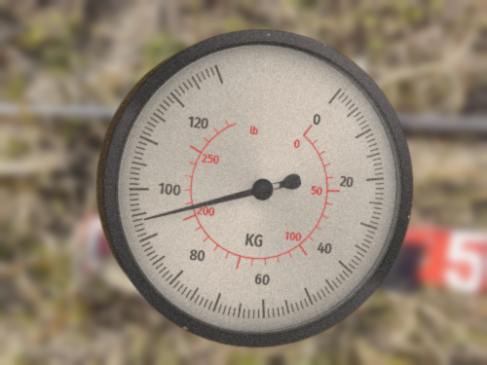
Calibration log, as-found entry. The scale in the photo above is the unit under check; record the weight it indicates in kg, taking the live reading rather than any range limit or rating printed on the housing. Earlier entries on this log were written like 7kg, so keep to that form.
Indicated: 94kg
